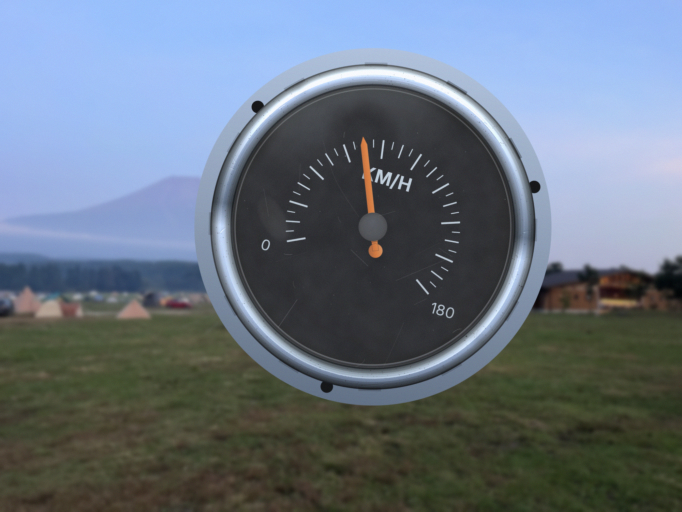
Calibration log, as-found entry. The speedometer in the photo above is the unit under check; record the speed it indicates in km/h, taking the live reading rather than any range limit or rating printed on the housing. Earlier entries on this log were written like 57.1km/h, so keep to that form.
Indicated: 70km/h
